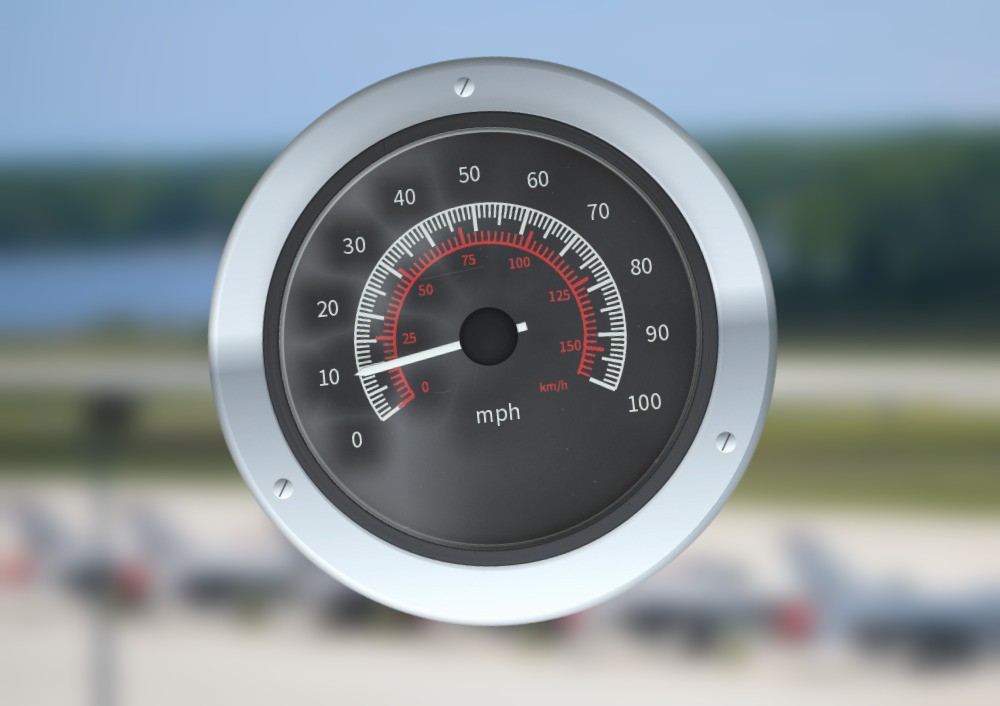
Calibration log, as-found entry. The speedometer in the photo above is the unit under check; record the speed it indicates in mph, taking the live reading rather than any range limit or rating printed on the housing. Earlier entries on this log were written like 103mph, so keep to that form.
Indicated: 9mph
